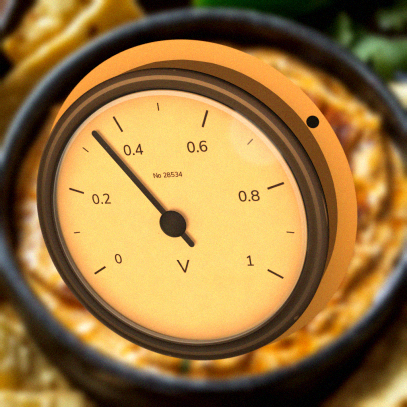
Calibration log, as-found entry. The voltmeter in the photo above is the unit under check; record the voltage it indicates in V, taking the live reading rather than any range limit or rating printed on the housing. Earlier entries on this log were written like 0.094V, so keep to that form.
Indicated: 0.35V
